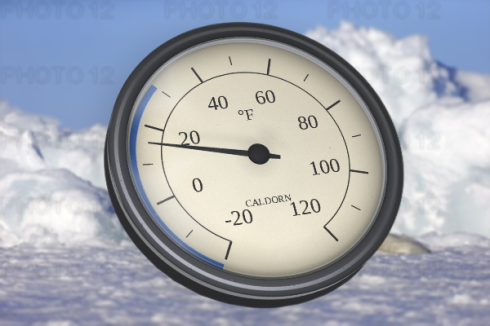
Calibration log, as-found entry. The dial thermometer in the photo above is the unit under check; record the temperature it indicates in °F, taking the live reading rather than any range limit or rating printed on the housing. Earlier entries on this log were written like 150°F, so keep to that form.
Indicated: 15°F
